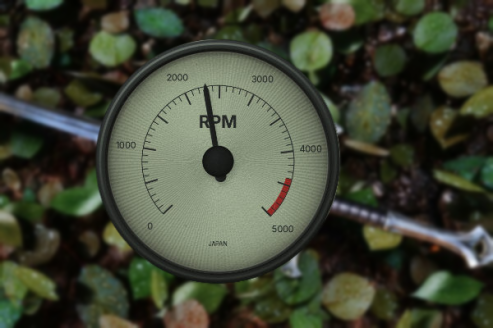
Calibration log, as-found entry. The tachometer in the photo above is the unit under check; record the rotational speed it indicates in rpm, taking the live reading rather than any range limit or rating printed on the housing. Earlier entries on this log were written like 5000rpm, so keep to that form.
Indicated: 2300rpm
